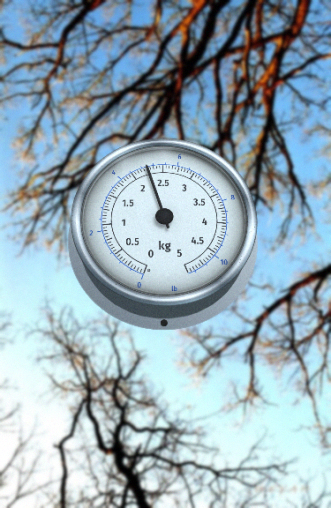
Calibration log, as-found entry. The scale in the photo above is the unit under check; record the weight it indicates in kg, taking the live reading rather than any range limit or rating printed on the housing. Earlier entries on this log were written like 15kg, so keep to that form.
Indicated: 2.25kg
